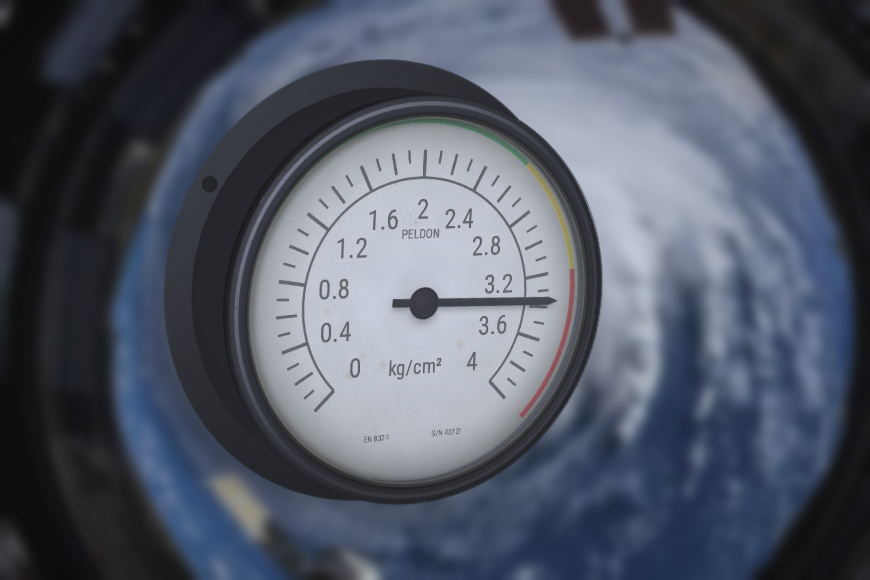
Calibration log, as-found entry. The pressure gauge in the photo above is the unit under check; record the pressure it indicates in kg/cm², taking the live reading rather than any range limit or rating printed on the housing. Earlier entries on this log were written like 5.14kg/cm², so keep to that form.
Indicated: 3.35kg/cm²
